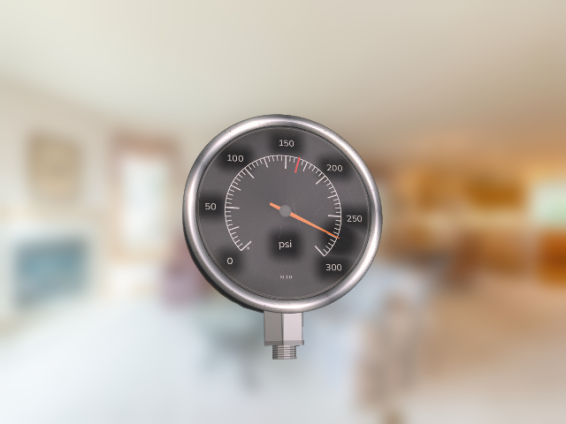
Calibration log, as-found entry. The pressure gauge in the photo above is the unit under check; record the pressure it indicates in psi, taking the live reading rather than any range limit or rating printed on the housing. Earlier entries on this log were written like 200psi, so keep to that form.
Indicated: 275psi
